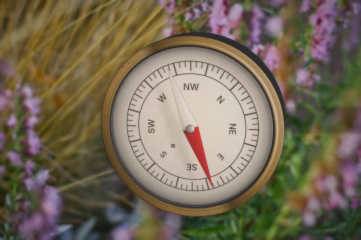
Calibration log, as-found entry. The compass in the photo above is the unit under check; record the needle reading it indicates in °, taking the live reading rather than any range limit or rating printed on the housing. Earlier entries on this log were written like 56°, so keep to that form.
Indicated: 115°
